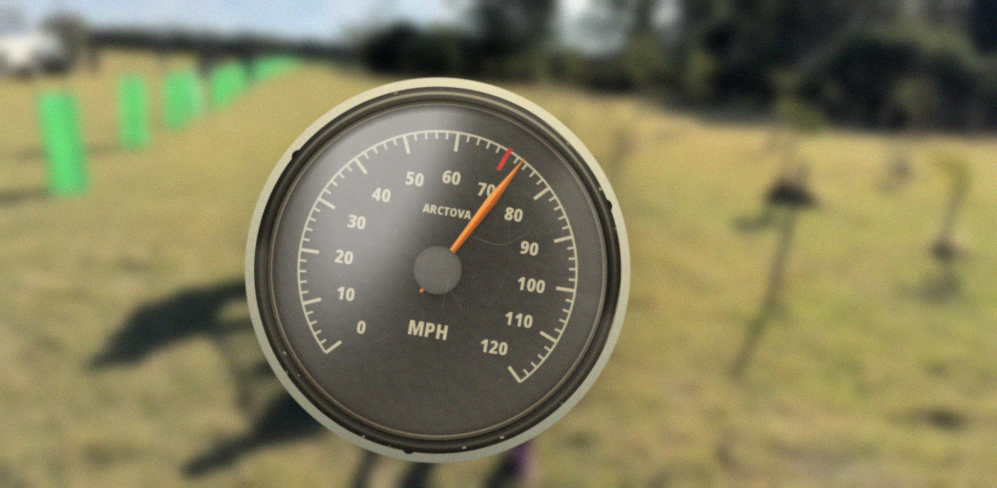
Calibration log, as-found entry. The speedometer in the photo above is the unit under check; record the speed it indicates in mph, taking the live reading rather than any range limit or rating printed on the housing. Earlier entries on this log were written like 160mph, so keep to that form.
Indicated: 73mph
